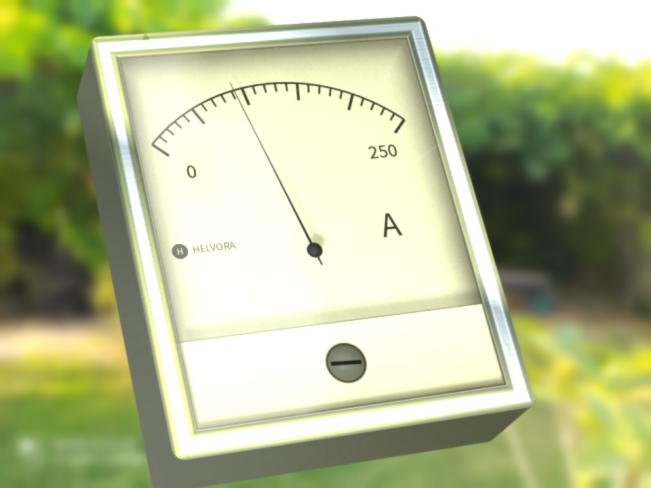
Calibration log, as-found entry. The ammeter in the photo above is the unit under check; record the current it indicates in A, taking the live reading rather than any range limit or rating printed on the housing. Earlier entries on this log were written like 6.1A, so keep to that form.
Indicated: 90A
